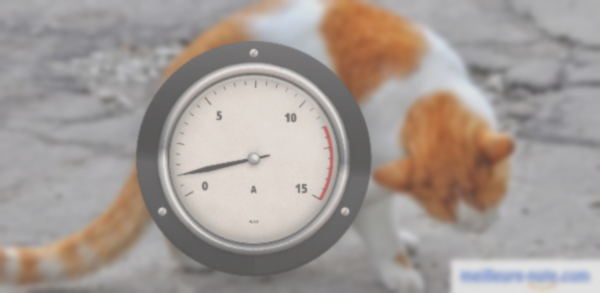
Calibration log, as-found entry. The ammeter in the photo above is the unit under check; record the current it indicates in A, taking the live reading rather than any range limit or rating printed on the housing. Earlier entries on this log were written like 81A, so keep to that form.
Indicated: 1A
